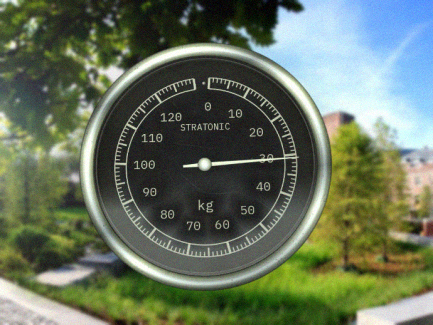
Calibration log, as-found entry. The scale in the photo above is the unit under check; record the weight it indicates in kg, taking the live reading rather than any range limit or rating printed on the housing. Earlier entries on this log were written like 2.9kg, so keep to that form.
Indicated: 31kg
